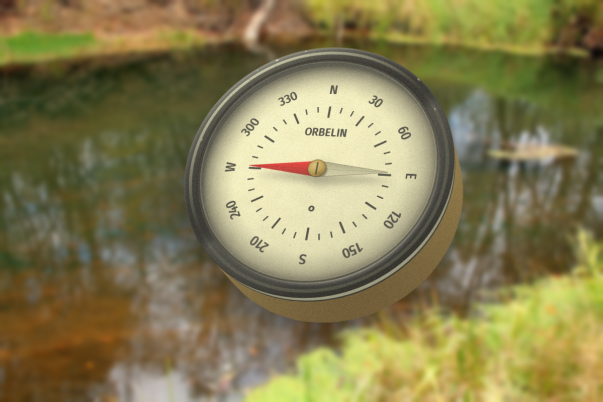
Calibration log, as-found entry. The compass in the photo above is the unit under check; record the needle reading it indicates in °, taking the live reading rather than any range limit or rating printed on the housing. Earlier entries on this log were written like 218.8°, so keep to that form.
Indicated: 270°
